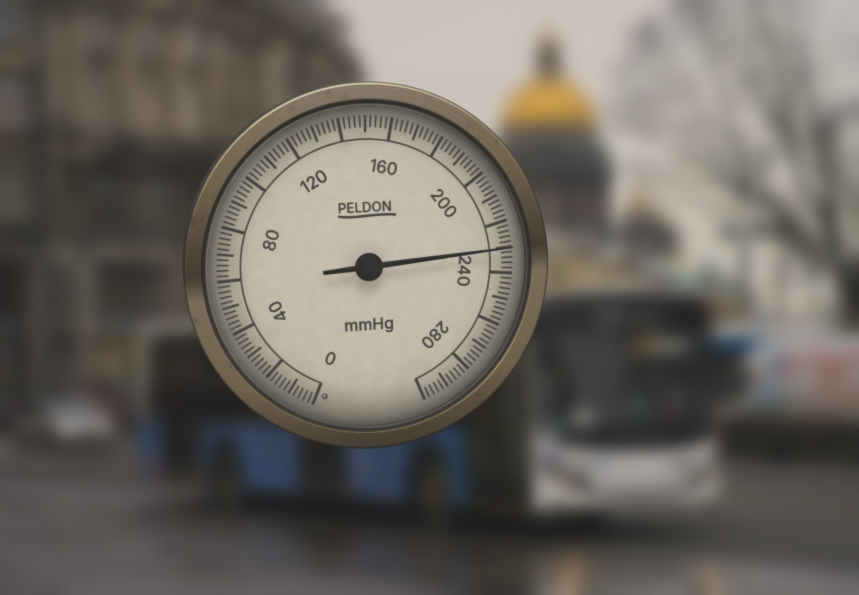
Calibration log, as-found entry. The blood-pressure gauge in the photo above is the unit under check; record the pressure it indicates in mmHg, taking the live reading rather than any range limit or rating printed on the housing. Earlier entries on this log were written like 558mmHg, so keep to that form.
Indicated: 230mmHg
